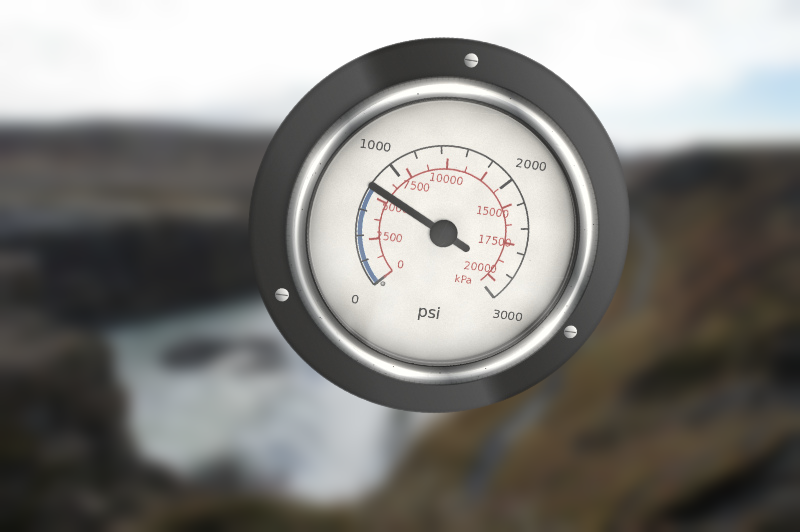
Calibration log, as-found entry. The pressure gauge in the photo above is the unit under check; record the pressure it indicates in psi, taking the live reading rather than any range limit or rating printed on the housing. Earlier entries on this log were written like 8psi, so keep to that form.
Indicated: 800psi
